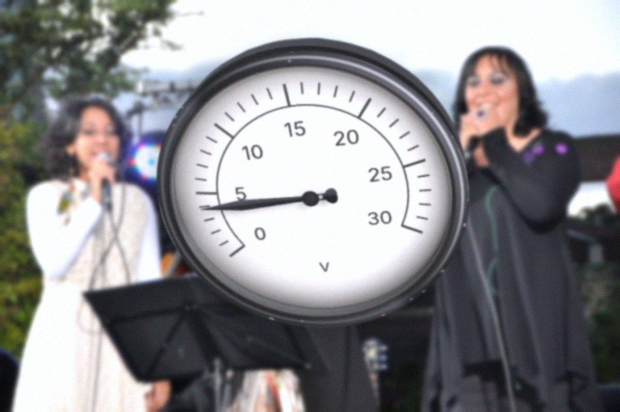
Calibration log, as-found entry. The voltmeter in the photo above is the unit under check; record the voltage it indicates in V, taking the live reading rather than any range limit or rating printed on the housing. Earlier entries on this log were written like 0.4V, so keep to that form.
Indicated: 4V
